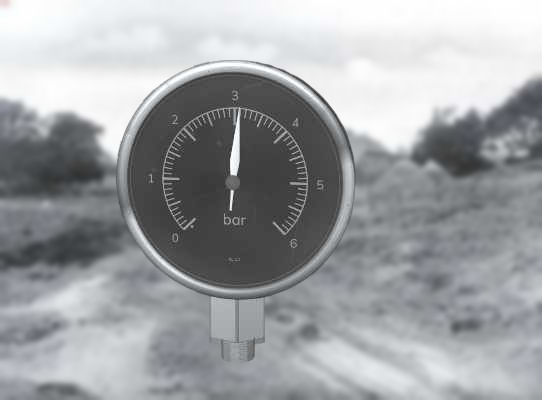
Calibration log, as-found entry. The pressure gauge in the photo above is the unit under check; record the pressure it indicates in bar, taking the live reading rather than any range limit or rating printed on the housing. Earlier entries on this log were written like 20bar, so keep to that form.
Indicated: 3.1bar
